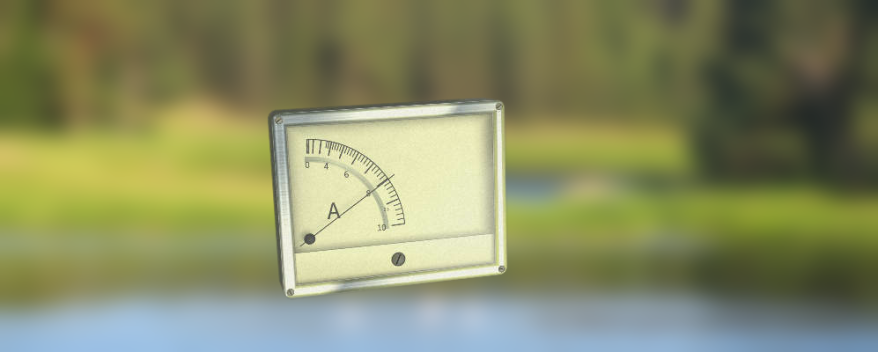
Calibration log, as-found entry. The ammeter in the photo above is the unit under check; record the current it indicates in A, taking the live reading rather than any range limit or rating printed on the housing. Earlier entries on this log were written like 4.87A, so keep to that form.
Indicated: 8A
